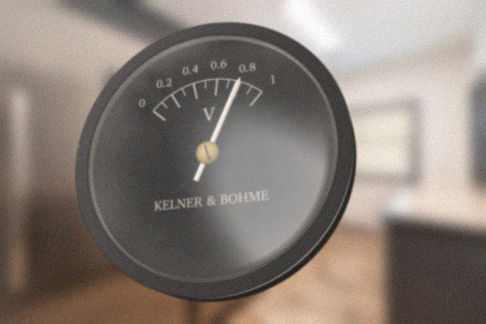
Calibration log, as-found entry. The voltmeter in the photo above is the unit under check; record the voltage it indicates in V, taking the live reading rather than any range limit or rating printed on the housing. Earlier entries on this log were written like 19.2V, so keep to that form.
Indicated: 0.8V
